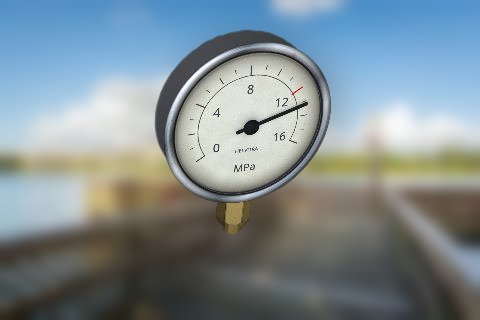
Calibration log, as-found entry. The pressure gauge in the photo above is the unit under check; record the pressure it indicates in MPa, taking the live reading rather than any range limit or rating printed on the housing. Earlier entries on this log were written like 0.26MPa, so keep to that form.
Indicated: 13MPa
